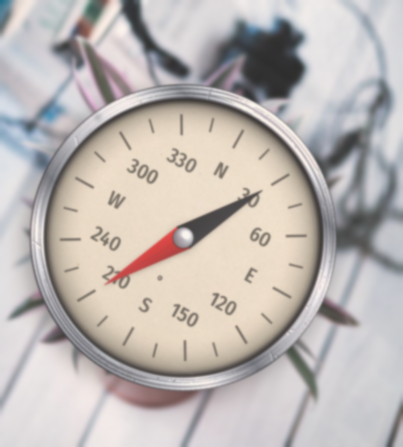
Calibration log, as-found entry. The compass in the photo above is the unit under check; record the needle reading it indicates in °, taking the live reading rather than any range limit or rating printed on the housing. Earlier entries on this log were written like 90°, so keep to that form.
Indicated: 210°
